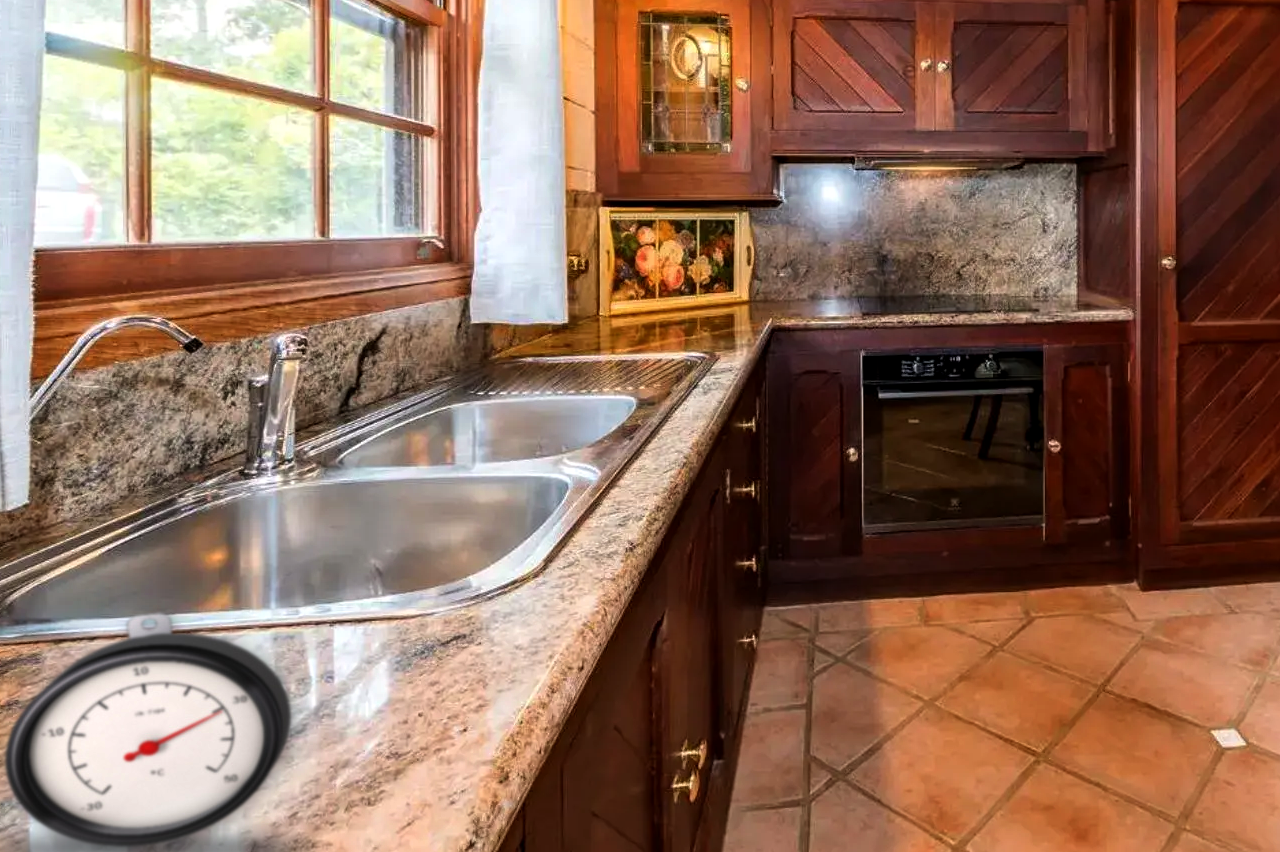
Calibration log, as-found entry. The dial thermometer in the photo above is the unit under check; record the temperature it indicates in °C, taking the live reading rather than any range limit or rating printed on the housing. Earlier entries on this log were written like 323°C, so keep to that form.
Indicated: 30°C
